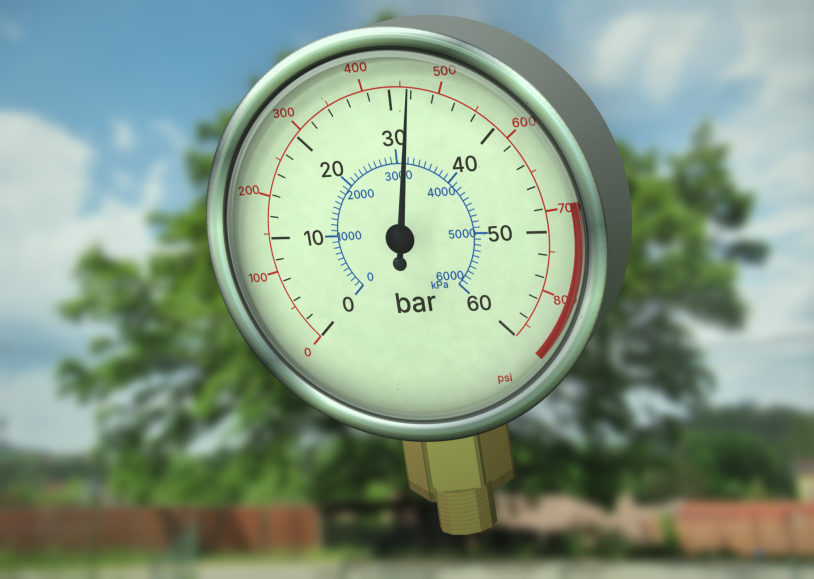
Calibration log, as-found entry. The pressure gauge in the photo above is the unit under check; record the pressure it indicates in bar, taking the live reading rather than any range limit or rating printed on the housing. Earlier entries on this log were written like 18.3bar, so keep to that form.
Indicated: 32bar
